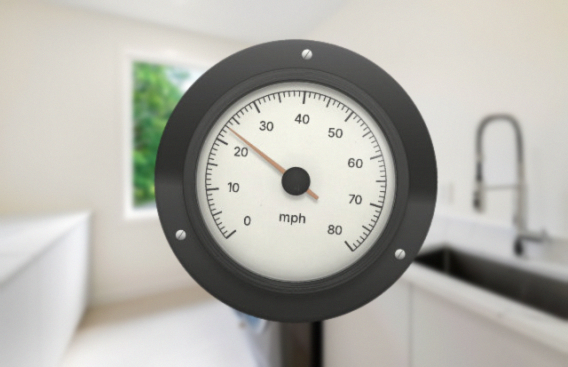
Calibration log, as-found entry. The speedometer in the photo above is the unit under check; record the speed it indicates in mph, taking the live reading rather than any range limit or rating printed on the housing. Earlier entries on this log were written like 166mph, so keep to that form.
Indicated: 23mph
